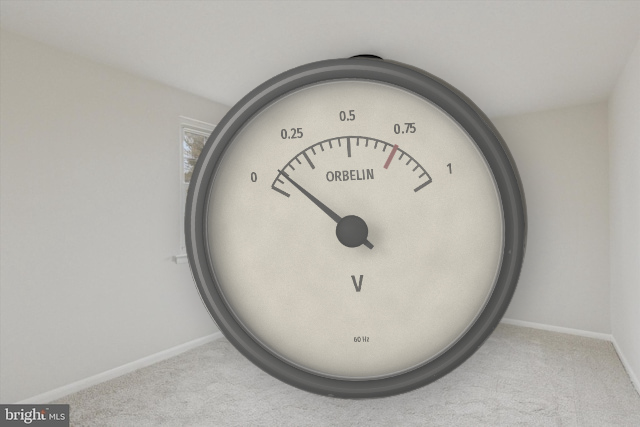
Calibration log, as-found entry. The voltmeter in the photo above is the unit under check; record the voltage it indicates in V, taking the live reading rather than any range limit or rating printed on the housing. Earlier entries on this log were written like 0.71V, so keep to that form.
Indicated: 0.1V
